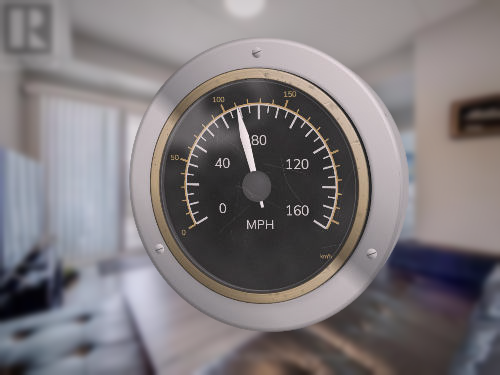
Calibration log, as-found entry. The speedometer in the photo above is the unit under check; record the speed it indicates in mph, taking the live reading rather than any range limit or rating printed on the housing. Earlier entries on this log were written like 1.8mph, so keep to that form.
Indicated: 70mph
